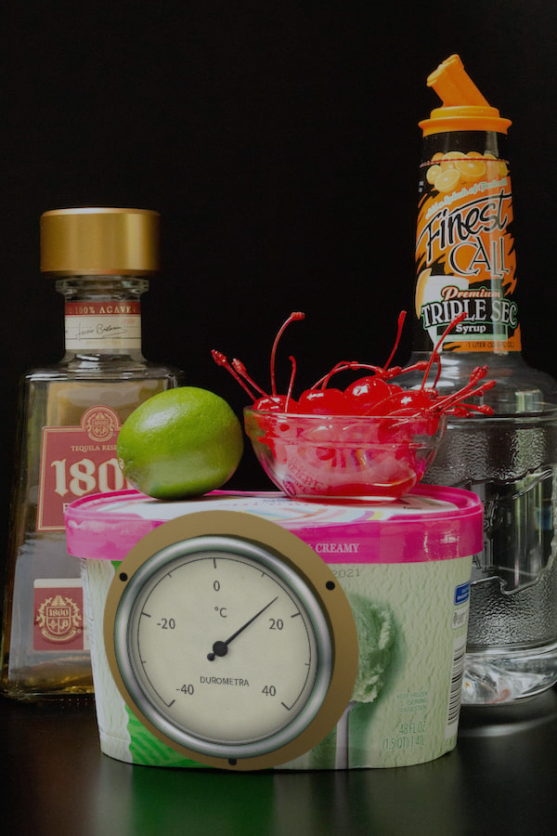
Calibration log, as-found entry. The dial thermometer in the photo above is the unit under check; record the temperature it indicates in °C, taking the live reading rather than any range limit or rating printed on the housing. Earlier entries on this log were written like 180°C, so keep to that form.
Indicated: 15°C
